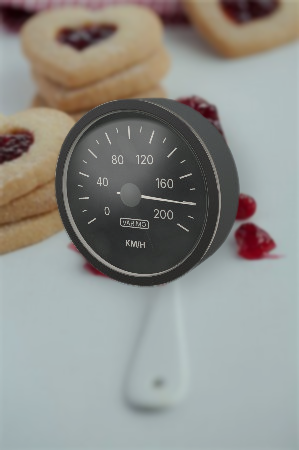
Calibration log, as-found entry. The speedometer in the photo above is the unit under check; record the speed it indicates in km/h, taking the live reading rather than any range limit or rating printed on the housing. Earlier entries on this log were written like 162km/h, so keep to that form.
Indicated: 180km/h
